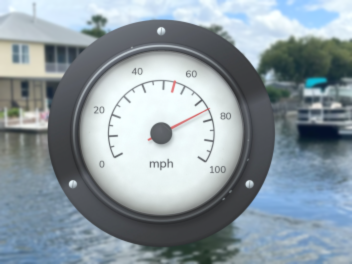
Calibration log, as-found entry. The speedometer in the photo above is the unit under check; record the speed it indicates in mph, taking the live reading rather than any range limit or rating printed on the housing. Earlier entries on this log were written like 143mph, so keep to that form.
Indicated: 75mph
